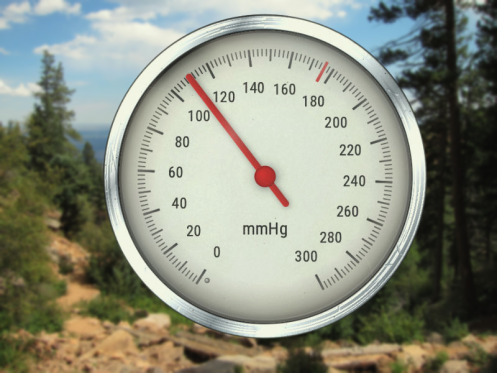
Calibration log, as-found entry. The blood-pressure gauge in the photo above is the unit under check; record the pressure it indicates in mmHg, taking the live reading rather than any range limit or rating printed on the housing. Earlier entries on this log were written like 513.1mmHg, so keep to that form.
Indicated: 110mmHg
